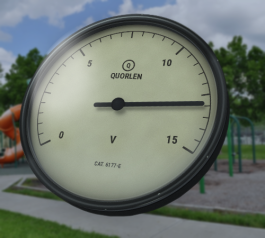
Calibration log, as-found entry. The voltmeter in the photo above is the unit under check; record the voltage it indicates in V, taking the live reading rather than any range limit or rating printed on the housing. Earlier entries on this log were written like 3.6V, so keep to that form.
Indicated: 13V
